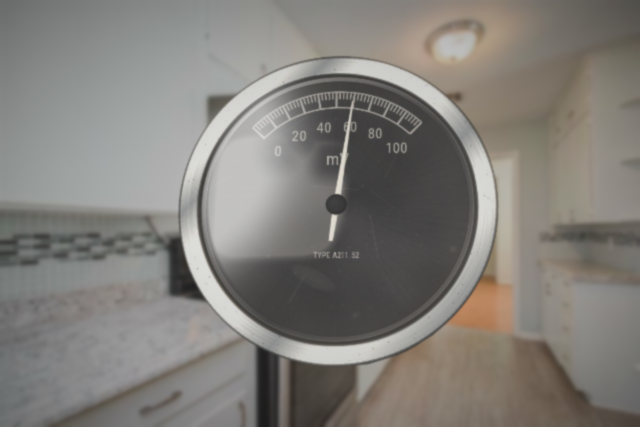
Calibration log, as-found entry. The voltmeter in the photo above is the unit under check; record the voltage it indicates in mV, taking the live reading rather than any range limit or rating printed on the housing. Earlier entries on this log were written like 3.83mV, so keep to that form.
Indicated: 60mV
